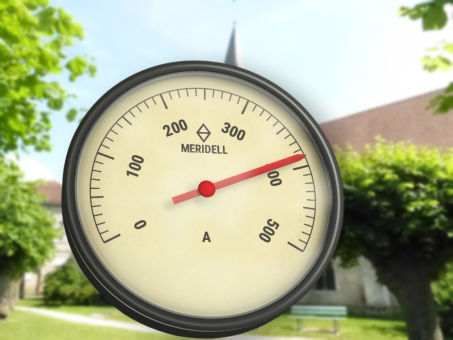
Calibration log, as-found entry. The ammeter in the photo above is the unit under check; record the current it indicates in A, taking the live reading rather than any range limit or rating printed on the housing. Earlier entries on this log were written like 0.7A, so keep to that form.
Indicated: 390A
